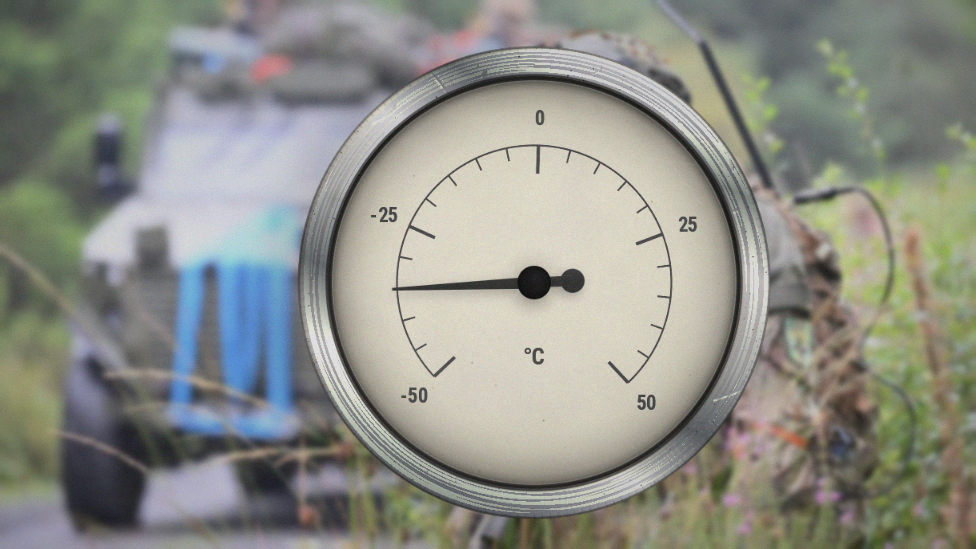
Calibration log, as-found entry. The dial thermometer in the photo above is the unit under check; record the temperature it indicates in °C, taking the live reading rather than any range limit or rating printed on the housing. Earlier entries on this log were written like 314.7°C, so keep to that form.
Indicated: -35°C
